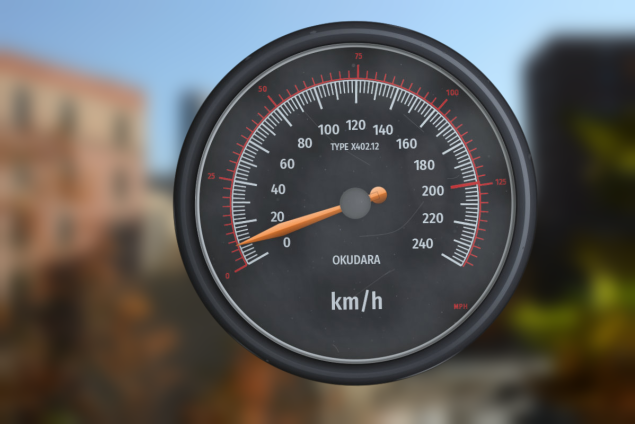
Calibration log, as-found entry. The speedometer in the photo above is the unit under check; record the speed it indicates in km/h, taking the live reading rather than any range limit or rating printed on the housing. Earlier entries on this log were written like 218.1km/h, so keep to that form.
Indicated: 10km/h
